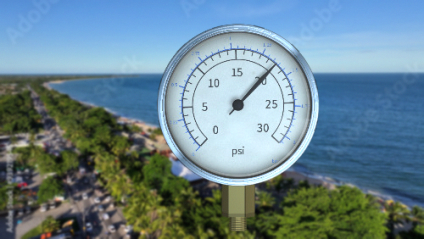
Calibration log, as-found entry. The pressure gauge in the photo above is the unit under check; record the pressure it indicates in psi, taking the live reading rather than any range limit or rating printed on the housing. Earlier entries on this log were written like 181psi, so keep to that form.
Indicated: 20psi
